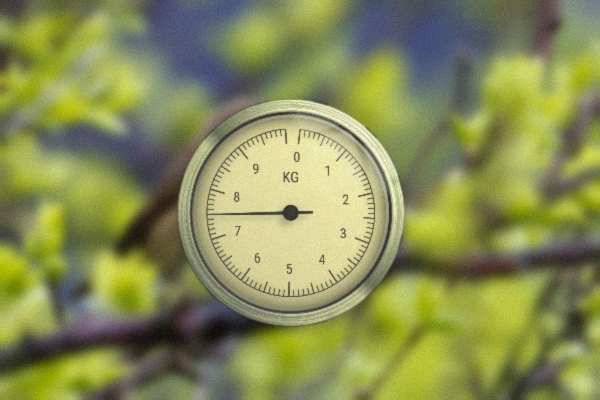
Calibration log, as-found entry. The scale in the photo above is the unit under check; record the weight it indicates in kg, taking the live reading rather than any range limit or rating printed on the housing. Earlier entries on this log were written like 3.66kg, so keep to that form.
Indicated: 7.5kg
